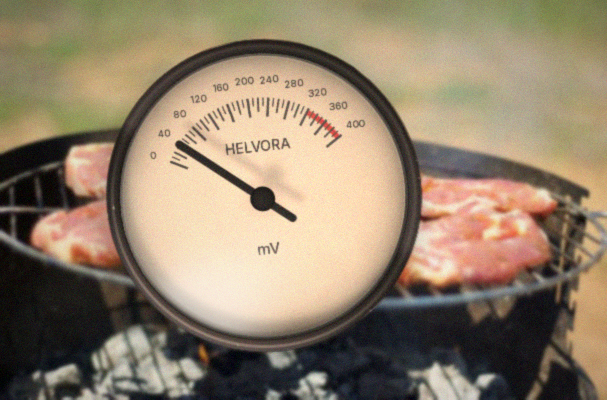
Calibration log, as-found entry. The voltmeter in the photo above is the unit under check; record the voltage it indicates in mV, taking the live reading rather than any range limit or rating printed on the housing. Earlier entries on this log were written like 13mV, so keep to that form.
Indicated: 40mV
